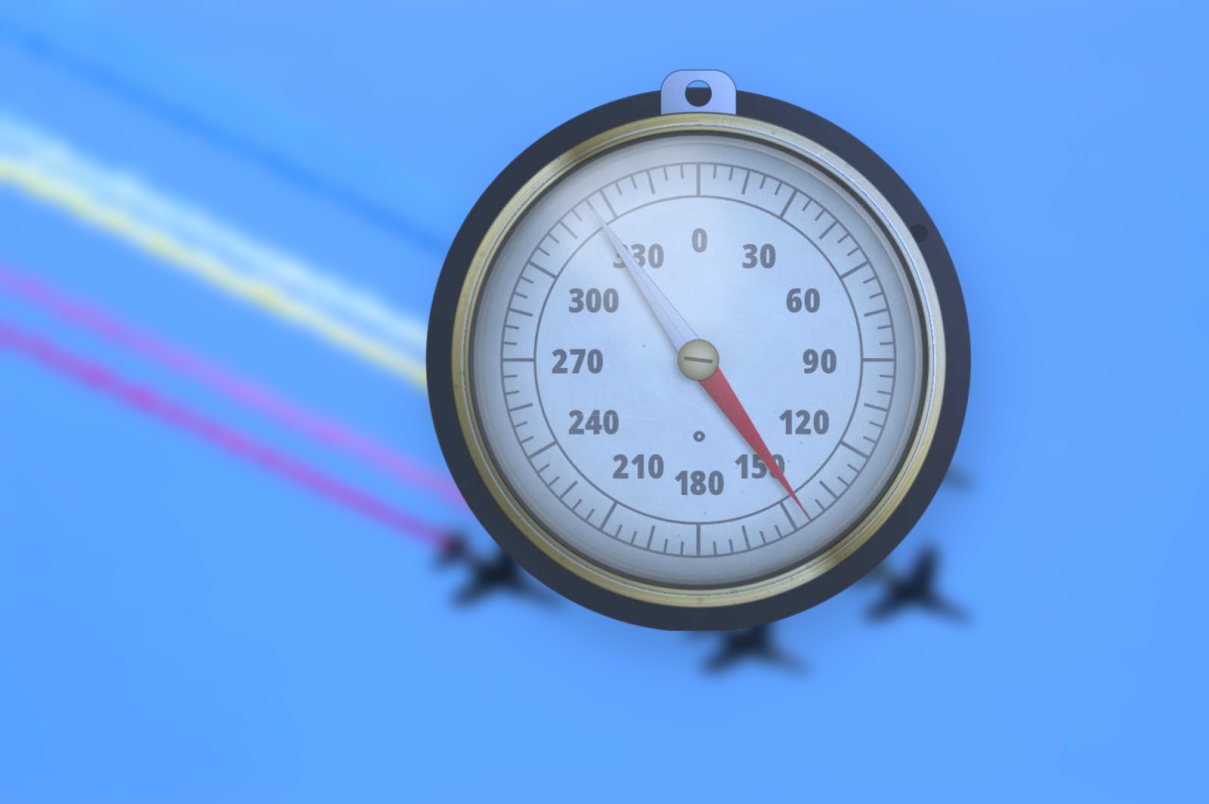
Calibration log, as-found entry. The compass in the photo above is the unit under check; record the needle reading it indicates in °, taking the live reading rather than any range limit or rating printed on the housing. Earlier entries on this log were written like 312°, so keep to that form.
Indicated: 145°
